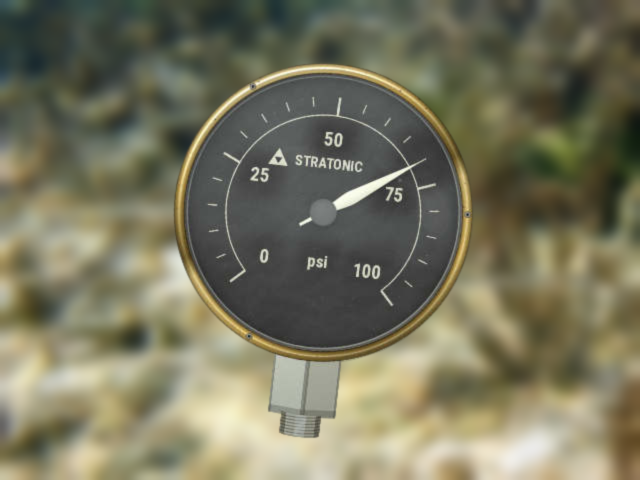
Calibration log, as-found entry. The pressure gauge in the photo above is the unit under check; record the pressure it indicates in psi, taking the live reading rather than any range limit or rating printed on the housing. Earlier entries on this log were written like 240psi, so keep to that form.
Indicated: 70psi
